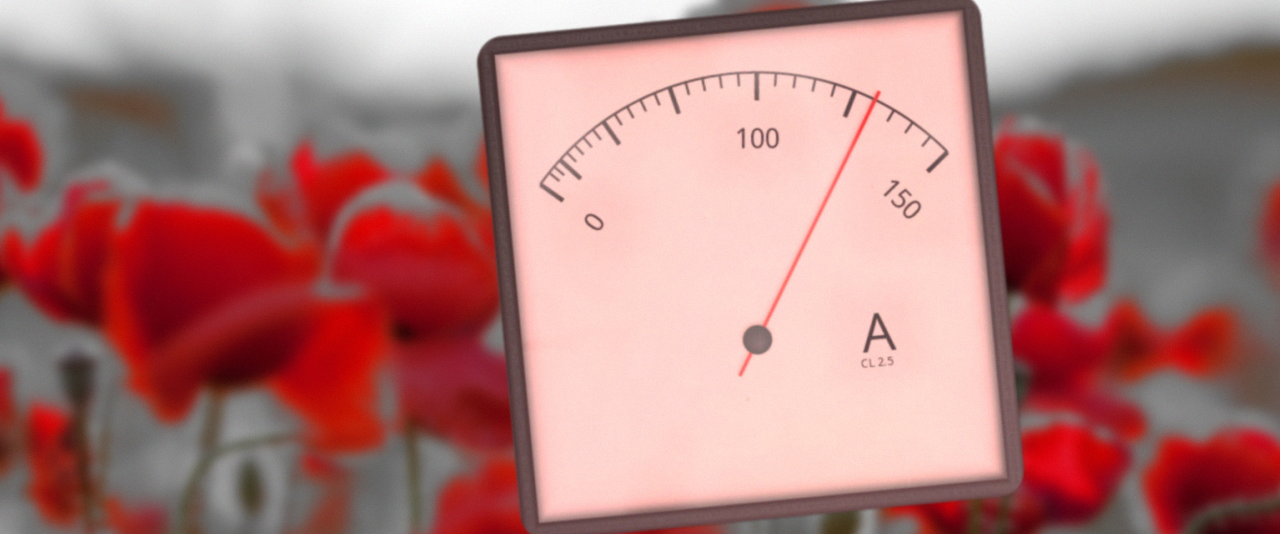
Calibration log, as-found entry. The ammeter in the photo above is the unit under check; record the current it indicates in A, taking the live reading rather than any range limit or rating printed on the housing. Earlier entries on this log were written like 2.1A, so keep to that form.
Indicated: 130A
